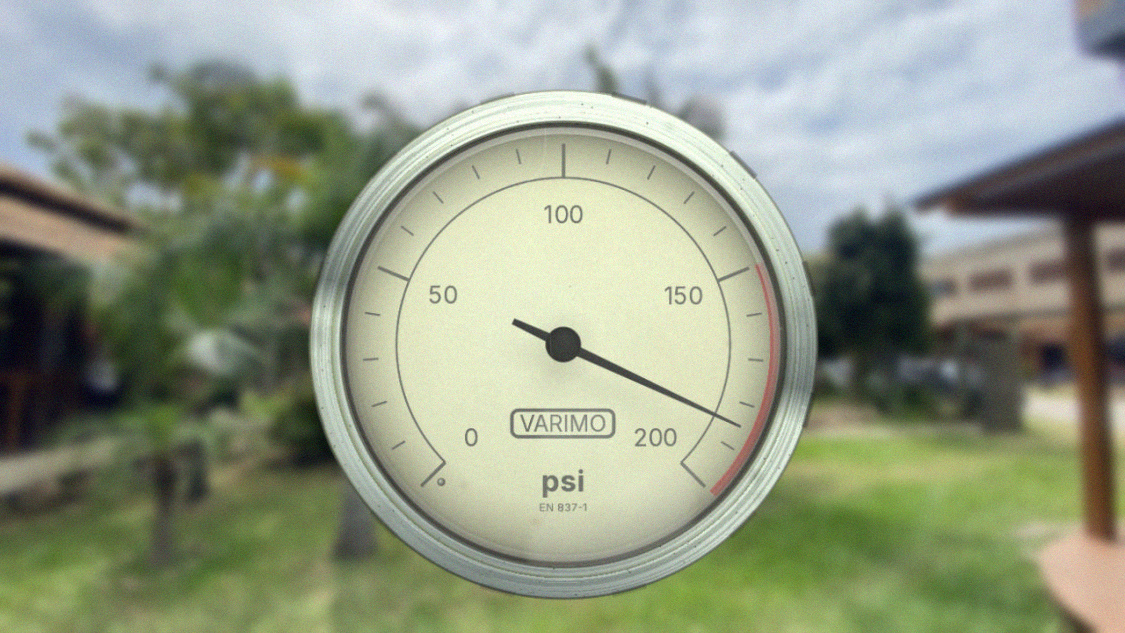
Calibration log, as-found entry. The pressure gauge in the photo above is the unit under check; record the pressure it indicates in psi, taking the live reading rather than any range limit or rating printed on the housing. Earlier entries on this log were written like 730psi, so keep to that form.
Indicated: 185psi
